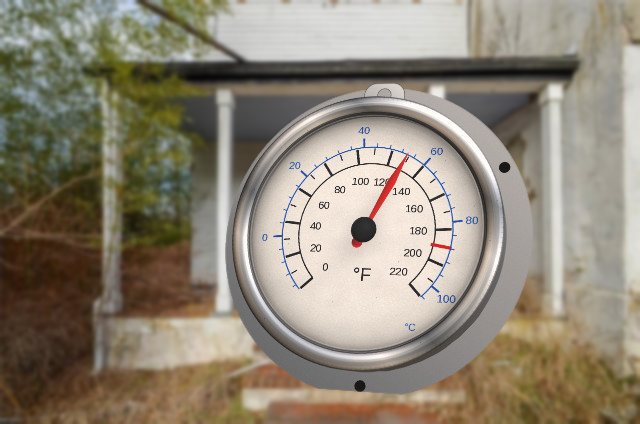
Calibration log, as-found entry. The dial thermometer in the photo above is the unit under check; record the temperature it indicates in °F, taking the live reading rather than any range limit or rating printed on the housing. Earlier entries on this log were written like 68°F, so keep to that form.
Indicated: 130°F
